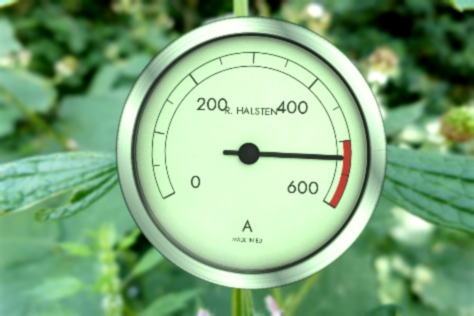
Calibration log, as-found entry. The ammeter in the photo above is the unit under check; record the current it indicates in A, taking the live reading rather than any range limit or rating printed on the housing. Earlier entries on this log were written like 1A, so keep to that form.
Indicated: 525A
